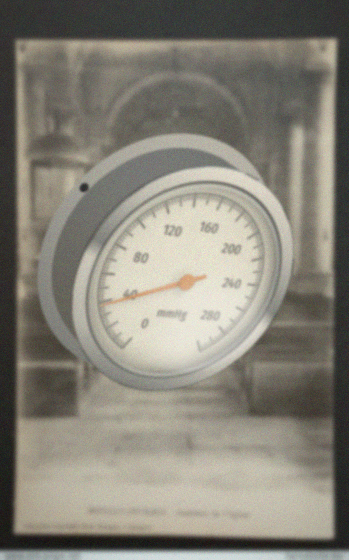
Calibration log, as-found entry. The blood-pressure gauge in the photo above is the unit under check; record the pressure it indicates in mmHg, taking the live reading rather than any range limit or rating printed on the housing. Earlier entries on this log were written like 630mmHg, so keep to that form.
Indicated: 40mmHg
